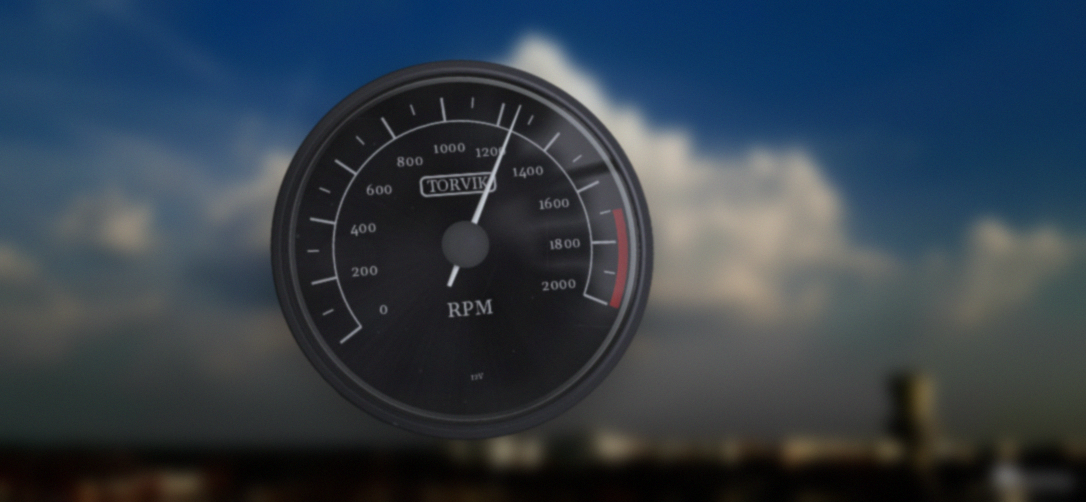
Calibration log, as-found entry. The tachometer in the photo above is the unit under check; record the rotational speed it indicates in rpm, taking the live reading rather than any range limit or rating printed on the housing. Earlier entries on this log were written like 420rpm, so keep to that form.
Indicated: 1250rpm
